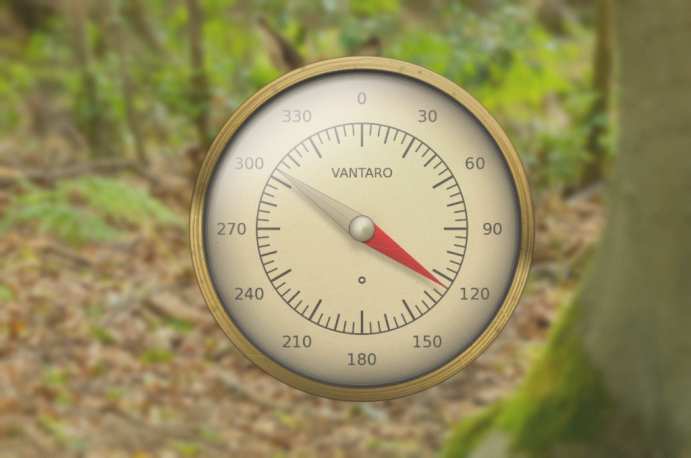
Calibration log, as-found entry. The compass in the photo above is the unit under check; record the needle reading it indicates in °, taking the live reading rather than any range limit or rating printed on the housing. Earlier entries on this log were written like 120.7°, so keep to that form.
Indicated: 125°
